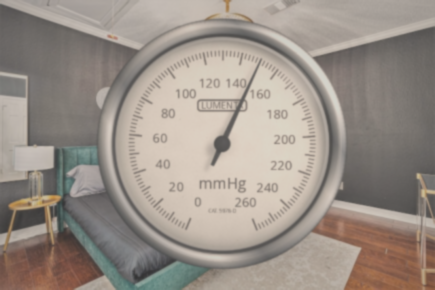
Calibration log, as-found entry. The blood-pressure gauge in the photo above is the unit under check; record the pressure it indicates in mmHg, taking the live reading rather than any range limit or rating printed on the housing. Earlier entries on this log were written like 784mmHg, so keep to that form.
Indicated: 150mmHg
